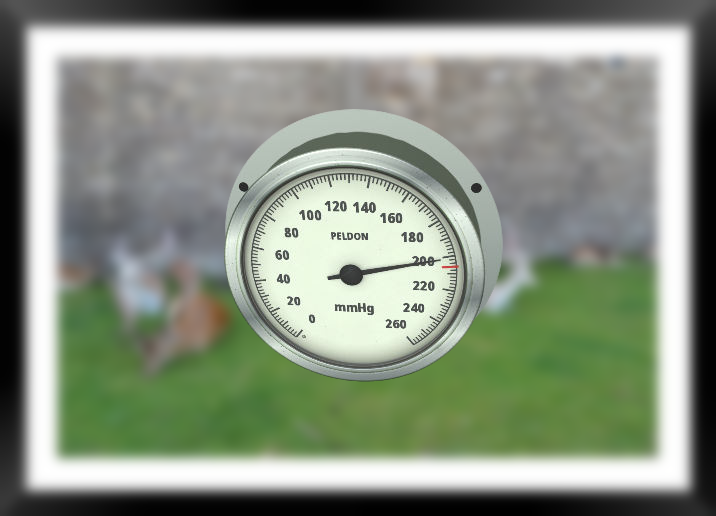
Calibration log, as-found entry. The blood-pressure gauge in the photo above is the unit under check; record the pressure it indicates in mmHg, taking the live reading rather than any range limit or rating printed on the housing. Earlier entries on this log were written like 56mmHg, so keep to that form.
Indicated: 200mmHg
